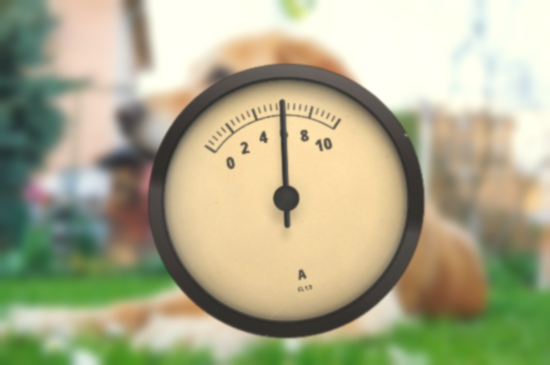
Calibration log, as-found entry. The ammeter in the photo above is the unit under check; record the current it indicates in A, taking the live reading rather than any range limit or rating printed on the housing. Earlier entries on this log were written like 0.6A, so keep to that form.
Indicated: 6A
